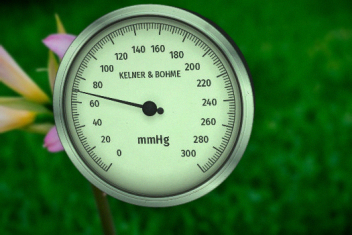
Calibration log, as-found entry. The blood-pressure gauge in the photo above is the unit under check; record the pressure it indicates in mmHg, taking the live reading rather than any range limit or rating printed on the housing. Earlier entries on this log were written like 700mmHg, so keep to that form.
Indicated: 70mmHg
